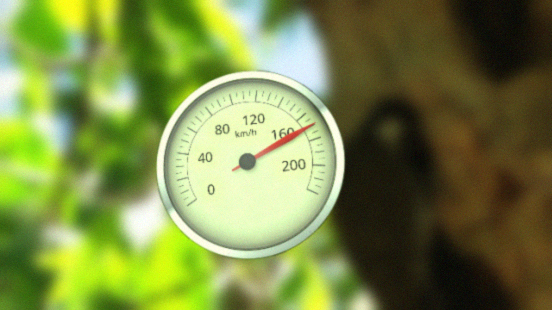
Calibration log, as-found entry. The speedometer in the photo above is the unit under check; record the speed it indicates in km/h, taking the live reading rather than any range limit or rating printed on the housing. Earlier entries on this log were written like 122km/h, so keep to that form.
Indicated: 170km/h
